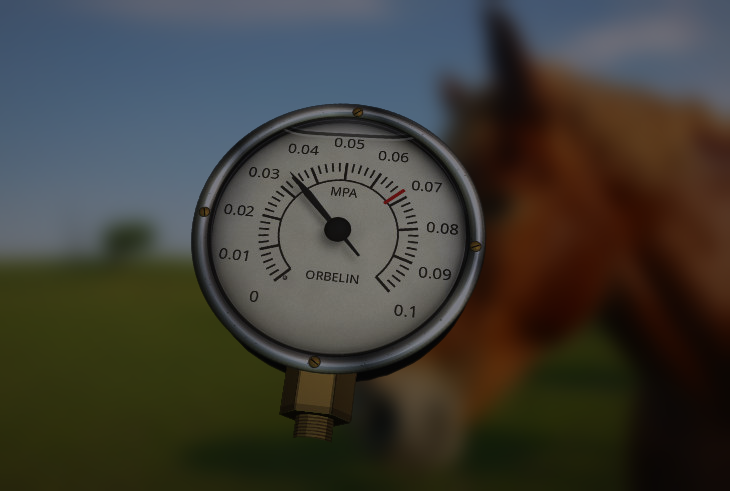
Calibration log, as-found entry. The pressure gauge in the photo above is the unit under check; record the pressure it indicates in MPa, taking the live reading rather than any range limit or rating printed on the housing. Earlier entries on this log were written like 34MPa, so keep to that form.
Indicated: 0.034MPa
